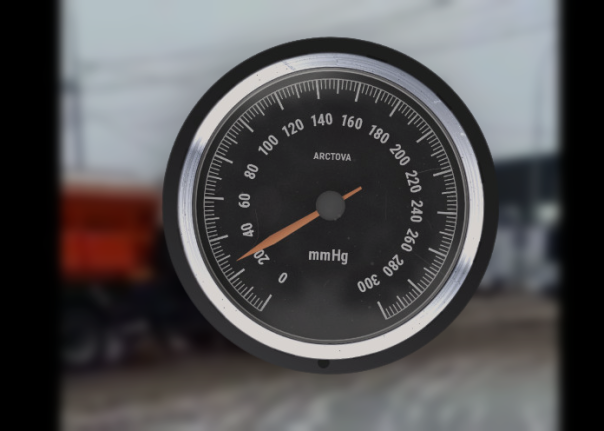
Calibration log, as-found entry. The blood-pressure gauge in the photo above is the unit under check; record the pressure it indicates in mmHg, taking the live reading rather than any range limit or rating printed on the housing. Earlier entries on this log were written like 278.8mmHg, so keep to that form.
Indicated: 26mmHg
